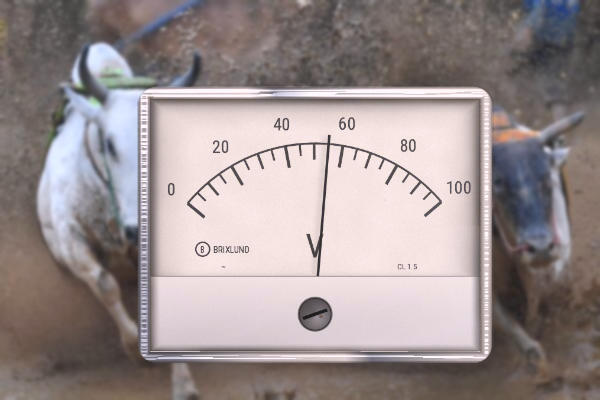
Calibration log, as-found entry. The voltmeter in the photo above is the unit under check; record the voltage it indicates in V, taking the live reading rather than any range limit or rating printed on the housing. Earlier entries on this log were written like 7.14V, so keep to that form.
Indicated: 55V
